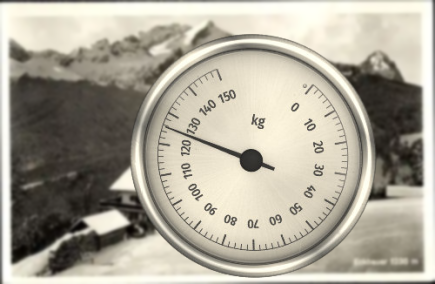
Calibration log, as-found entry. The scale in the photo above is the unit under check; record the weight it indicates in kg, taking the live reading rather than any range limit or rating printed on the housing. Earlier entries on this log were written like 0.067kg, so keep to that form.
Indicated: 126kg
